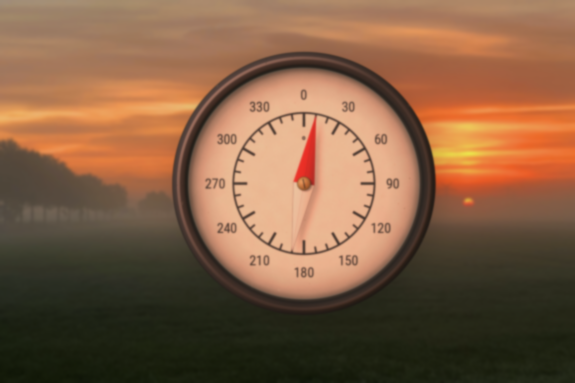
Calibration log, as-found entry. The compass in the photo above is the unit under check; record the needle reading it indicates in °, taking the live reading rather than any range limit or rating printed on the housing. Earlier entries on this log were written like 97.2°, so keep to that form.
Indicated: 10°
